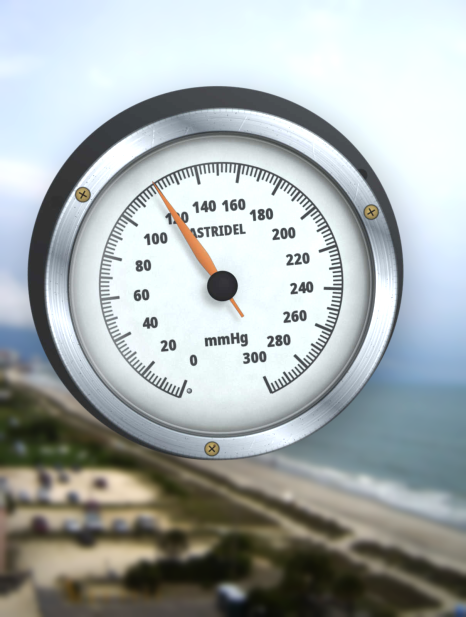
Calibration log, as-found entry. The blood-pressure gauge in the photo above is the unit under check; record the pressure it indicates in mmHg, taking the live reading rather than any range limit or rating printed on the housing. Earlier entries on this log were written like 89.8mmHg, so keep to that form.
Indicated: 120mmHg
